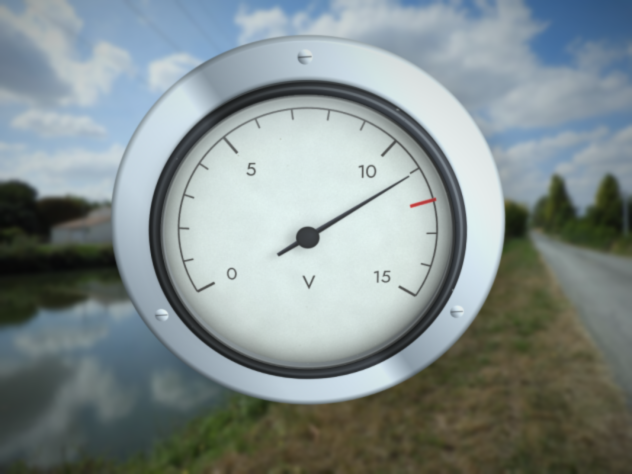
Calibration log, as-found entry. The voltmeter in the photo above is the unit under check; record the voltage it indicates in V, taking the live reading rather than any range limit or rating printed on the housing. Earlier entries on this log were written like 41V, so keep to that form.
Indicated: 11V
